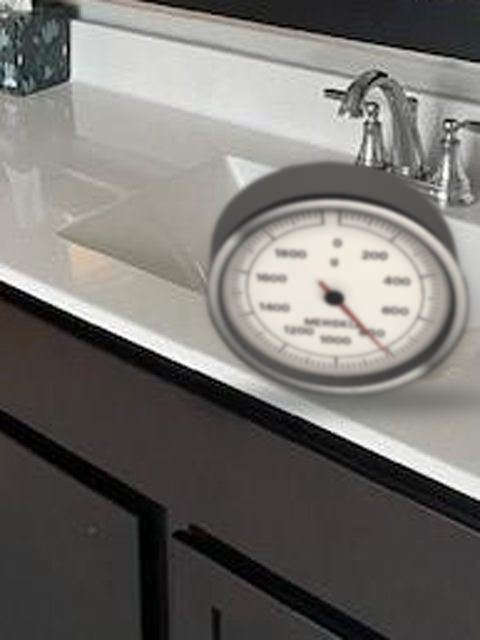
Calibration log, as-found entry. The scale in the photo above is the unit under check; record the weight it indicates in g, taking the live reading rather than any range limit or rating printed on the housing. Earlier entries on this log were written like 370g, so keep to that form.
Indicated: 800g
